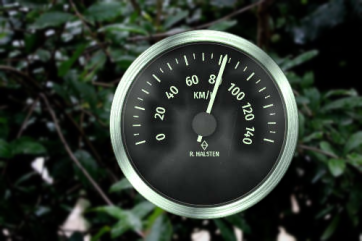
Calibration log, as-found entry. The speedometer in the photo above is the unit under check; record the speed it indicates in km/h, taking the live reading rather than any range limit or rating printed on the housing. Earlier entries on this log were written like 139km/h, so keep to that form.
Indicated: 82.5km/h
